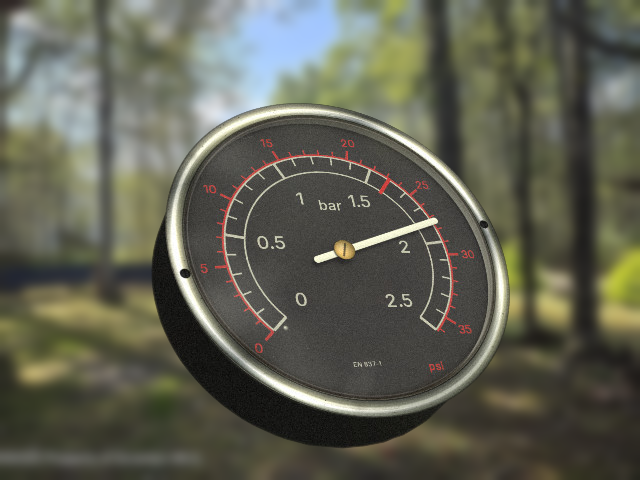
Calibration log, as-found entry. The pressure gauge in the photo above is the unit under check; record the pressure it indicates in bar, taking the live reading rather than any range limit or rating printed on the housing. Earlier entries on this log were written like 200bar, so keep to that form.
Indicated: 1.9bar
